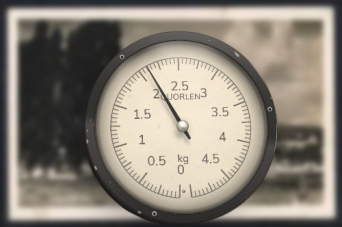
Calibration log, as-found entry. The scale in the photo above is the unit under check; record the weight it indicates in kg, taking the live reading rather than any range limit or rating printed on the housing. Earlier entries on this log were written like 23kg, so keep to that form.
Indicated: 2.1kg
